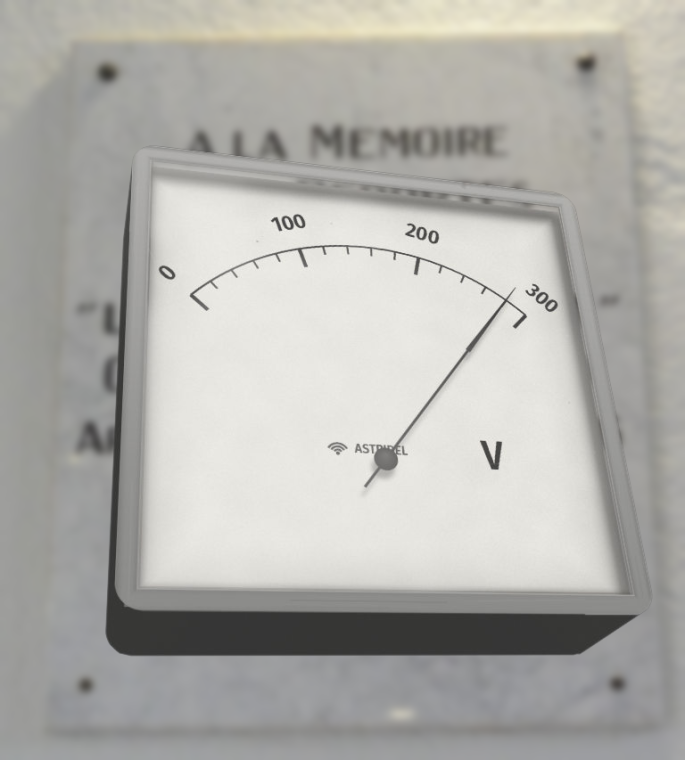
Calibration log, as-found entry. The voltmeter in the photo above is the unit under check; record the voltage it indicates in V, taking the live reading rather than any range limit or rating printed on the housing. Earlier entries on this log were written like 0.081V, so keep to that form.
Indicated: 280V
